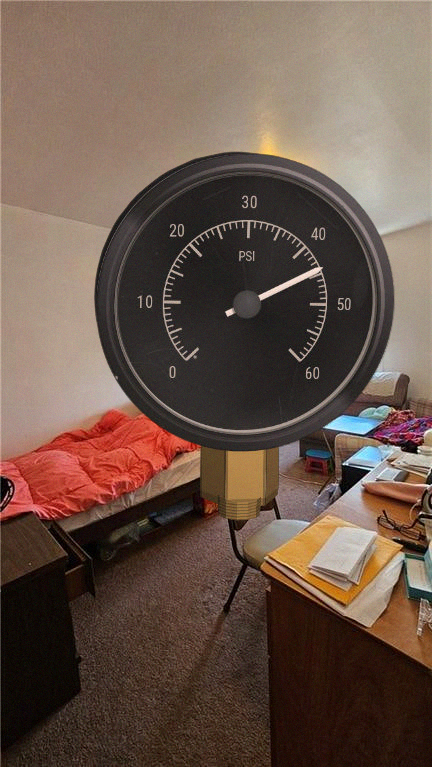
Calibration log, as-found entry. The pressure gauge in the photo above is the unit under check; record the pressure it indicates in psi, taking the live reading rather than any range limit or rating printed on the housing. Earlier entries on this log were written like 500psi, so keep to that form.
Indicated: 44psi
